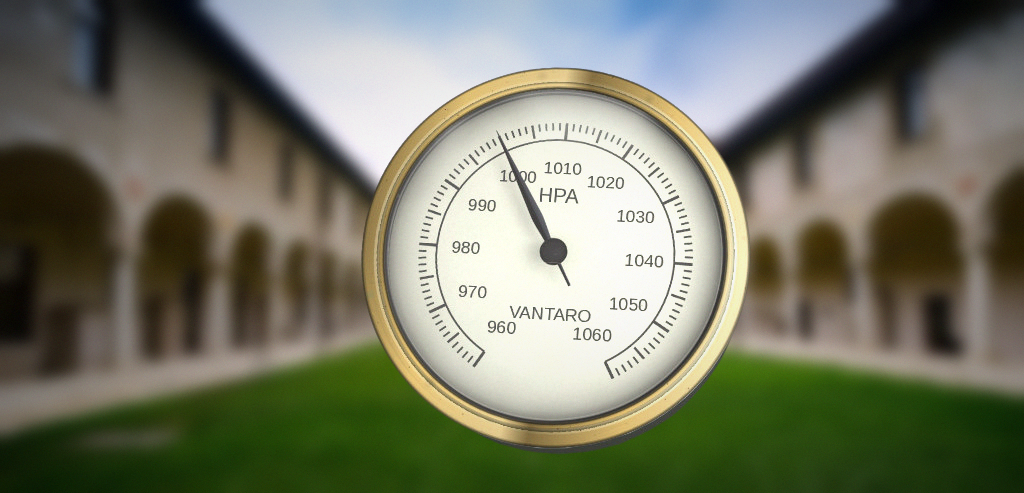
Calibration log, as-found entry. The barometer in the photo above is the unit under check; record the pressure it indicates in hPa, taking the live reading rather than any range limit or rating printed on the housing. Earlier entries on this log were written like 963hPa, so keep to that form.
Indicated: 1000hPa
